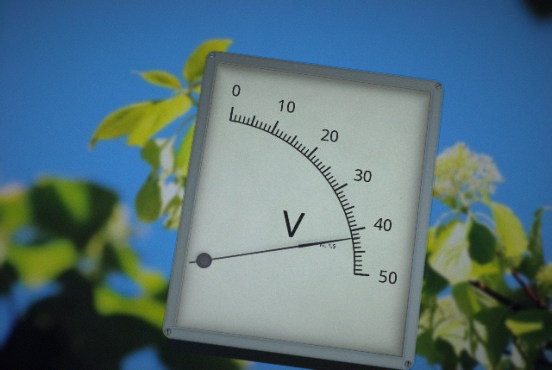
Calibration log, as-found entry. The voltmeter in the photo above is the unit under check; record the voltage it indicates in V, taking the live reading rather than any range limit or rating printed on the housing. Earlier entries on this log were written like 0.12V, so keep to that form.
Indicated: 42V
